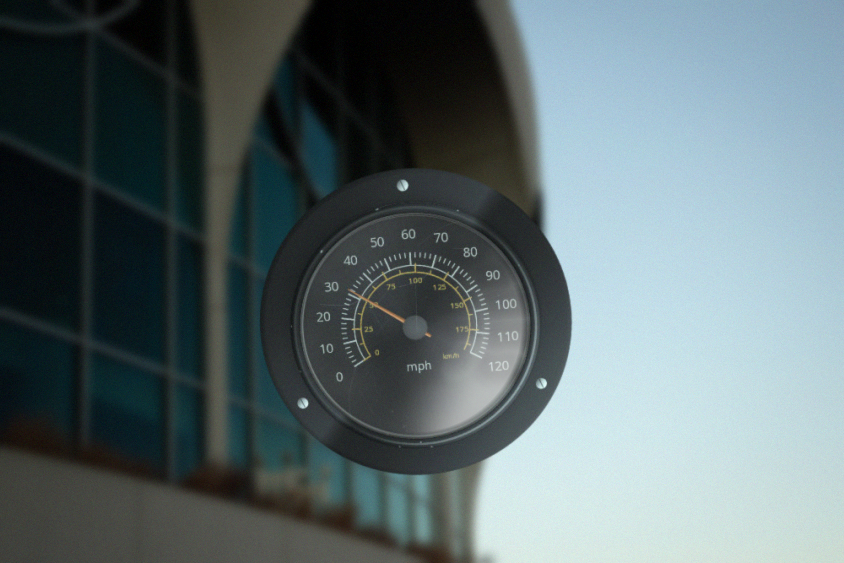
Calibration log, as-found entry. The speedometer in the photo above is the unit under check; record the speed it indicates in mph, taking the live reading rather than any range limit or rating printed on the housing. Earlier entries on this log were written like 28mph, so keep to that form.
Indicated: 32mph
